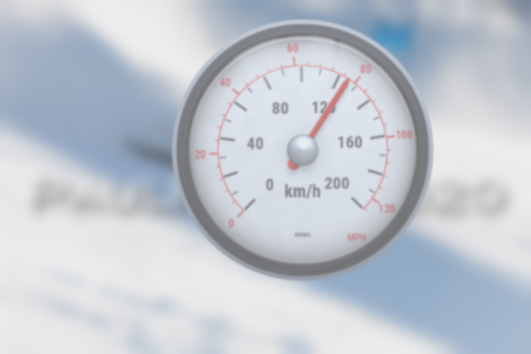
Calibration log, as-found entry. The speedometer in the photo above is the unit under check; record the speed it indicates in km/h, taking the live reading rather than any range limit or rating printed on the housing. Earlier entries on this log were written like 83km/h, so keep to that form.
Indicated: 125km/h
